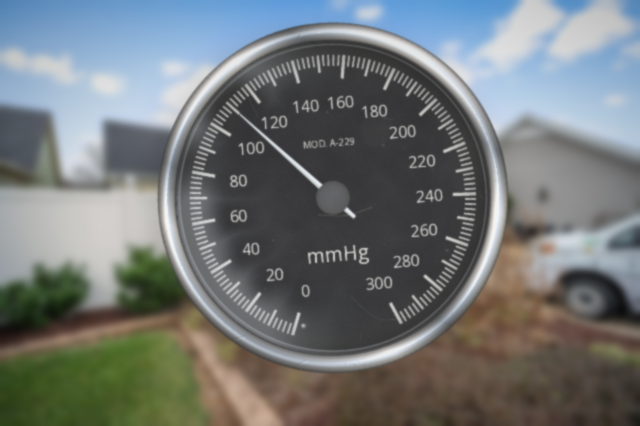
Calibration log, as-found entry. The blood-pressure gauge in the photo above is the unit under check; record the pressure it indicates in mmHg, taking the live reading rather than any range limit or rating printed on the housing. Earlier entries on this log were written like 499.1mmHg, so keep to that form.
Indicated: 110mmHg
